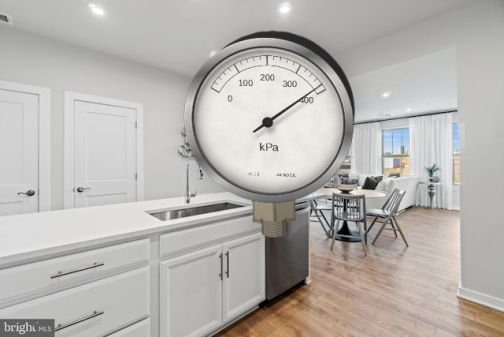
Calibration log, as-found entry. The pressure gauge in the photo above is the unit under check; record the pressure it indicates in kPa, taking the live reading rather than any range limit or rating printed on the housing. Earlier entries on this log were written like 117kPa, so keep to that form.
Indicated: 380kPa
